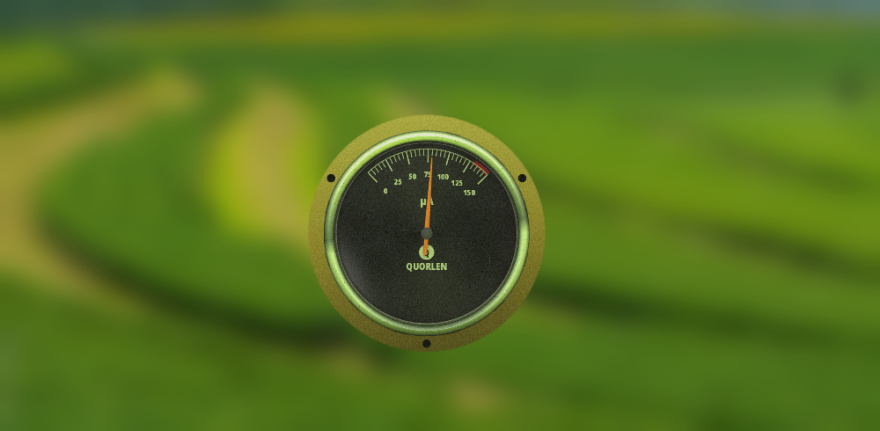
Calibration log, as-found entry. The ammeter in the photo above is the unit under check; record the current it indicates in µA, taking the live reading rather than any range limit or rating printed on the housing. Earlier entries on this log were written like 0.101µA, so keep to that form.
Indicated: 80µA
